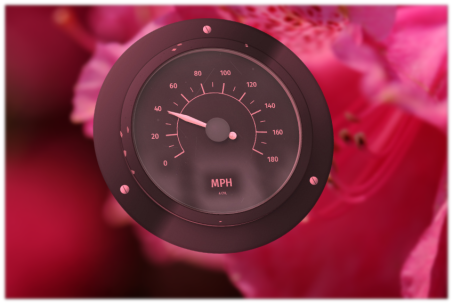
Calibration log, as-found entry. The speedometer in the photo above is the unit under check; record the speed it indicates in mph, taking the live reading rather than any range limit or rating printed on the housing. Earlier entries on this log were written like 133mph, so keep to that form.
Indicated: 40mph
